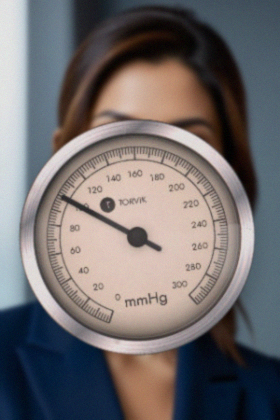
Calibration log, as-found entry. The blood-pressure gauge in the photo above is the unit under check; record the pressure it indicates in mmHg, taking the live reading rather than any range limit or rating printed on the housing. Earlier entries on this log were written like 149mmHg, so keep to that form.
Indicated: 100mmHg
